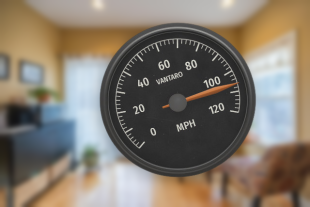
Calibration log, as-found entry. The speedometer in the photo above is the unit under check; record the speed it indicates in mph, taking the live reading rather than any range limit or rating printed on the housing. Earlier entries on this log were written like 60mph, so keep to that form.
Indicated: 106mph
